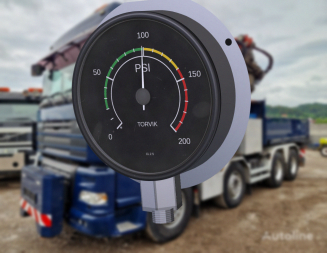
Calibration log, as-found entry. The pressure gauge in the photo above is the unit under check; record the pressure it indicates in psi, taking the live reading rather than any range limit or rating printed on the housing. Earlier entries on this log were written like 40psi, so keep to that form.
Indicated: 100psi
